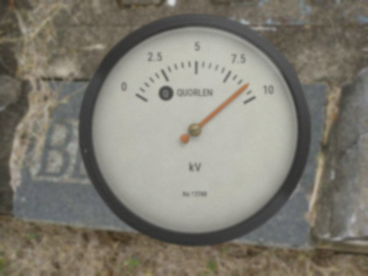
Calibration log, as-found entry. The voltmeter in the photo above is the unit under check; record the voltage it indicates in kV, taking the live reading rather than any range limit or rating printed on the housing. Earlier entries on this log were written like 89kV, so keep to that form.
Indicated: 9kV
